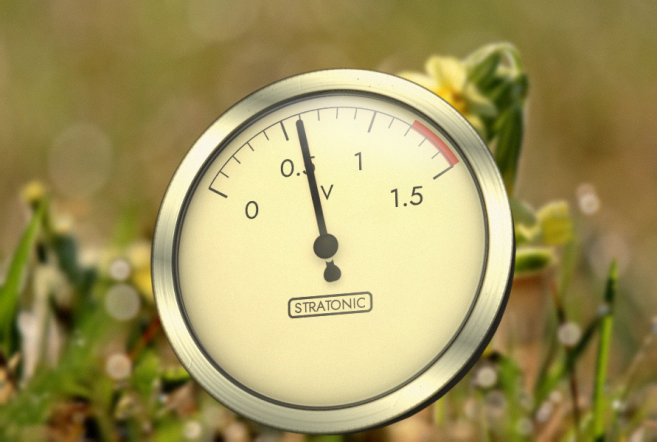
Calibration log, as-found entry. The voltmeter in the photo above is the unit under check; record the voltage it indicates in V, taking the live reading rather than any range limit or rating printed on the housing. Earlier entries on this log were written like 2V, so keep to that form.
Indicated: 0.6V
